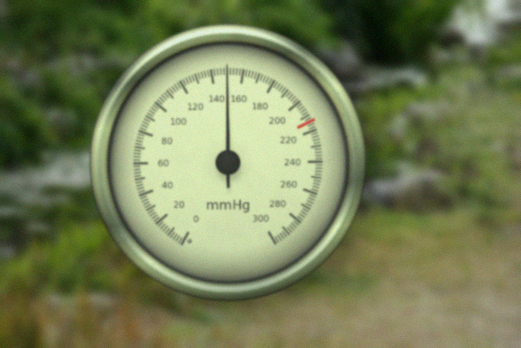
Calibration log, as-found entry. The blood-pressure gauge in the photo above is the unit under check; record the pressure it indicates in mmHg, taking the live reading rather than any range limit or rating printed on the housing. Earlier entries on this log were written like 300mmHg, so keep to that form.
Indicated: 150mmHg
